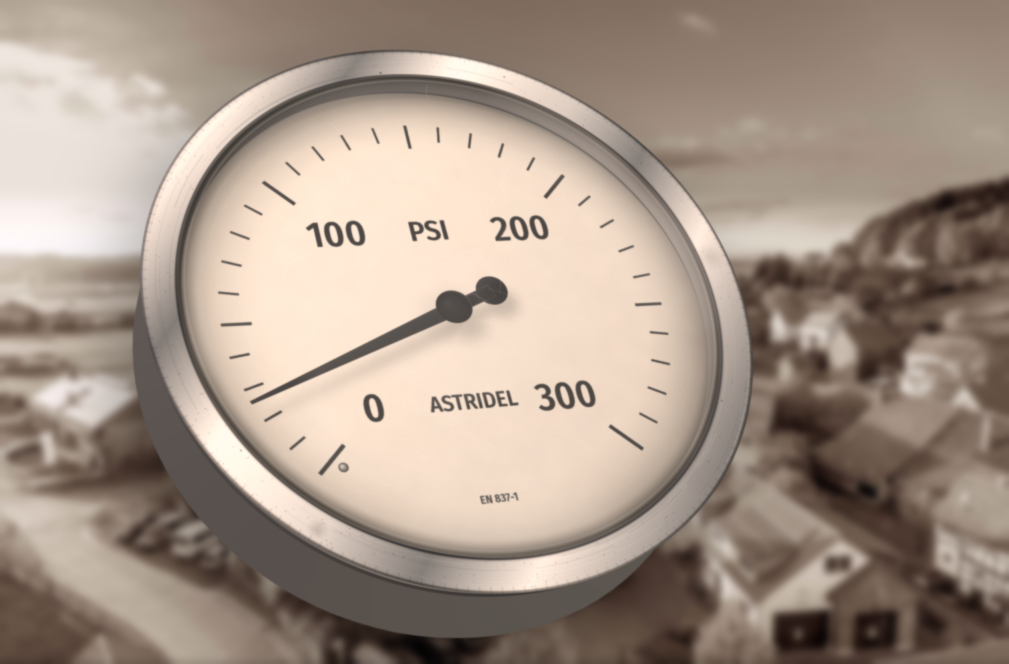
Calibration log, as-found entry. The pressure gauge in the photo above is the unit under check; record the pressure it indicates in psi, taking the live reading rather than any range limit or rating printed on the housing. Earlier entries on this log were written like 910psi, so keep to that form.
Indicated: 25psi
